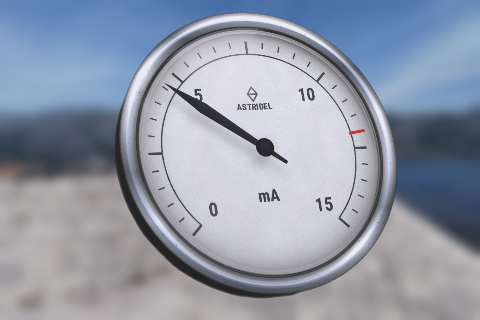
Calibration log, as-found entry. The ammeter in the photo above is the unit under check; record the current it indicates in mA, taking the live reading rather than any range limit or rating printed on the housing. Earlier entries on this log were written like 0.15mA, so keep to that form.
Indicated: 4.5mA
